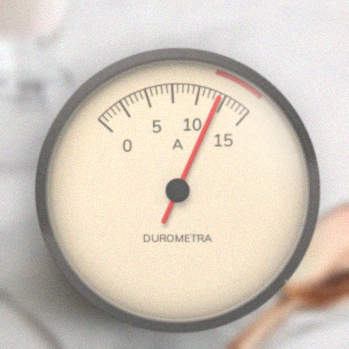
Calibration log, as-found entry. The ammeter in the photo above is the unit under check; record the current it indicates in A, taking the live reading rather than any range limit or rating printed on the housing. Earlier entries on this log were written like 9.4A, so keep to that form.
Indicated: 12A
